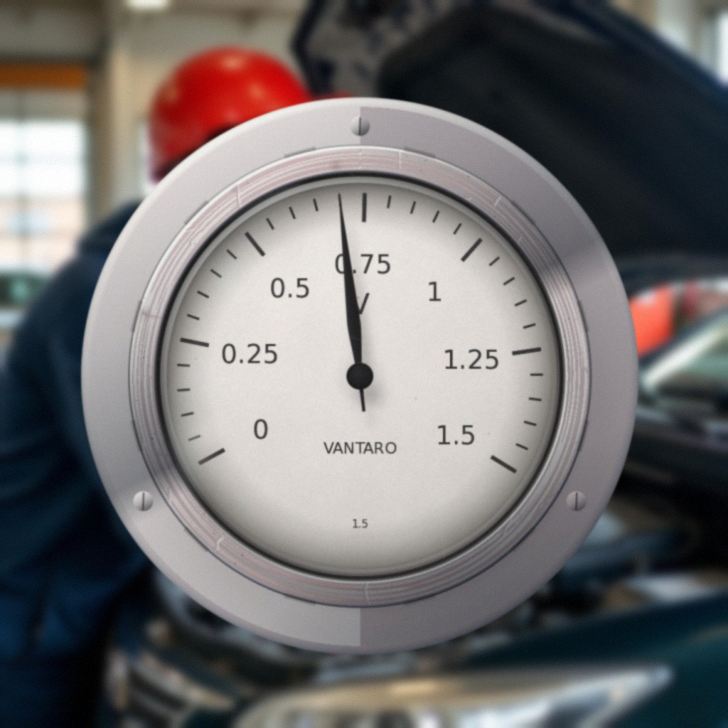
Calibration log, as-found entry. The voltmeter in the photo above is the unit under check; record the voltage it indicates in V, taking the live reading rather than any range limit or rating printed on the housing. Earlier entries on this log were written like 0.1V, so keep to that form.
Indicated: 0.7V
